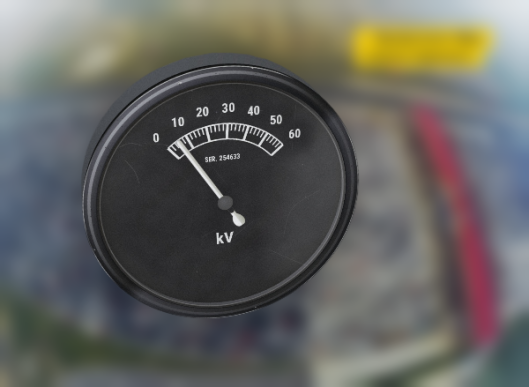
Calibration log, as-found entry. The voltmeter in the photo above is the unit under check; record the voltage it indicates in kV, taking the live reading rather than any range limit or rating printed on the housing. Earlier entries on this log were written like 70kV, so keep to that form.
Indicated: 6kV
